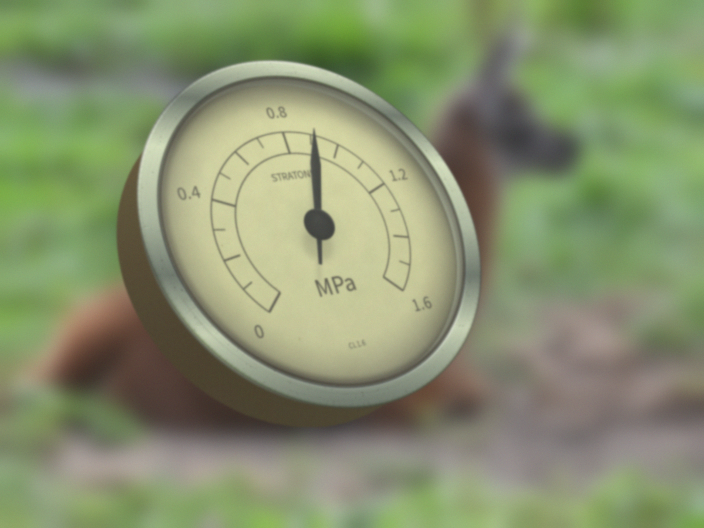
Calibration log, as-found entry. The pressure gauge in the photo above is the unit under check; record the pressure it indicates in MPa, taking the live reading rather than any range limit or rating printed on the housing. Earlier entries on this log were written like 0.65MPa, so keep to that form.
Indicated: 0.9MPa
